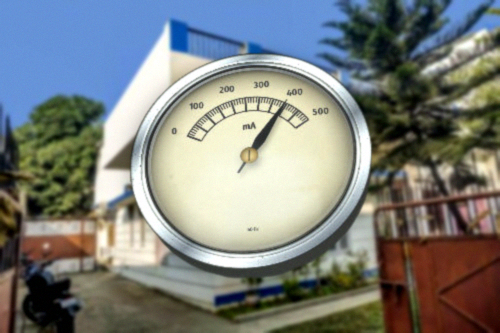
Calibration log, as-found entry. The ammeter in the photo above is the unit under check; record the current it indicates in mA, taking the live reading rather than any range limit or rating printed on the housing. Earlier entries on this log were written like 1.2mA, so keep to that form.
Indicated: 400mA
